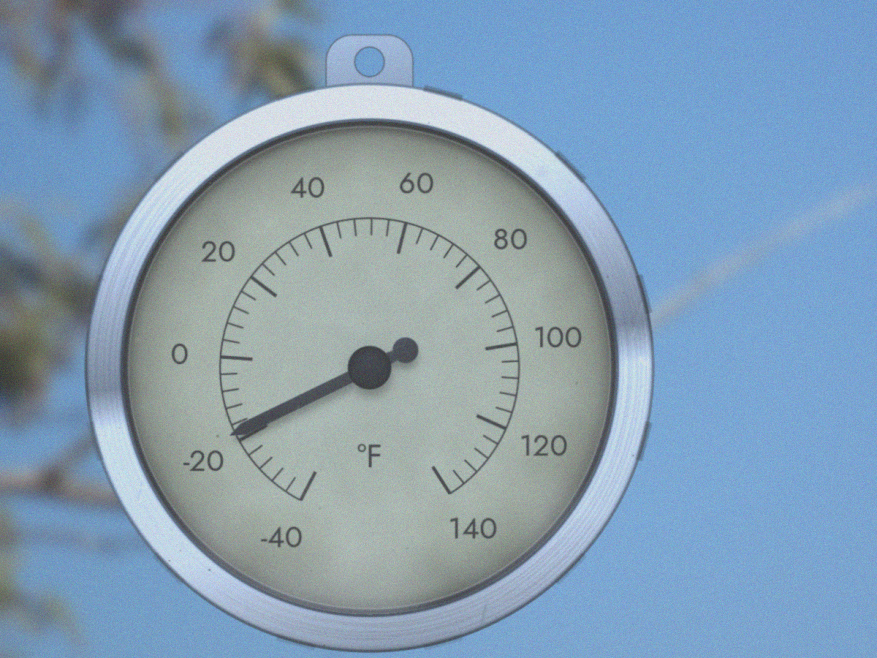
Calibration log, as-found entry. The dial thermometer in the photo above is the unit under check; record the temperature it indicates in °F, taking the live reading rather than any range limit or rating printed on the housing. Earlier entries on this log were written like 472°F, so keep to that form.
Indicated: -18°F
